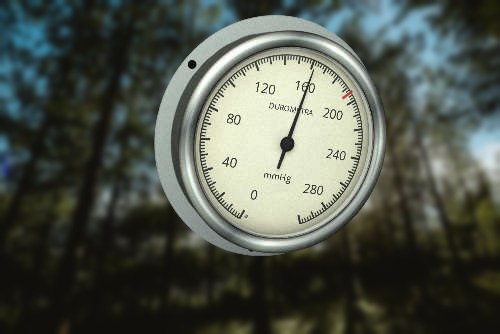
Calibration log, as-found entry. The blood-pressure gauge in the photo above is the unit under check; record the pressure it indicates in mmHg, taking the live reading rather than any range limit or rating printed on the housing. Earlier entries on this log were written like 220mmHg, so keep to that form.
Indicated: 160mmHg
